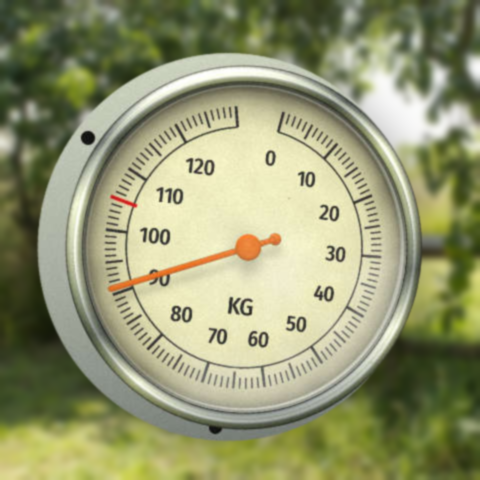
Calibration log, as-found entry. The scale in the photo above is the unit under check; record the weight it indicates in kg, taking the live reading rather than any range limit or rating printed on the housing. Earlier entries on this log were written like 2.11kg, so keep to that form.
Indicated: 91kg
